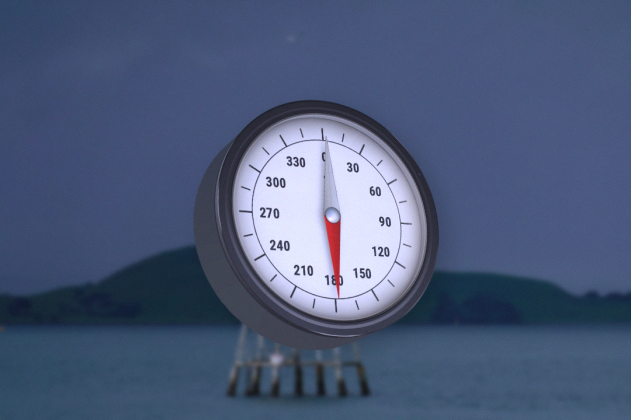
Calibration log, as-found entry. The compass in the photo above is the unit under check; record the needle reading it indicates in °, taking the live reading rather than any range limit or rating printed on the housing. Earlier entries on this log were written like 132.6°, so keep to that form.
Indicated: 180°
